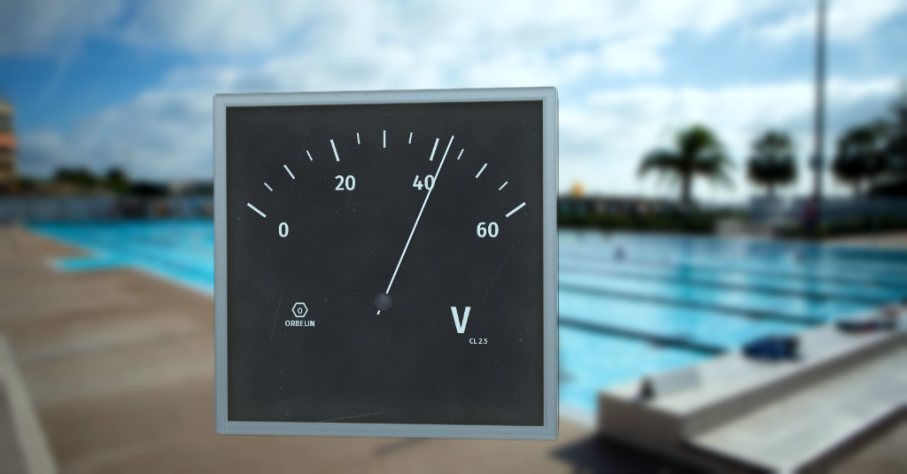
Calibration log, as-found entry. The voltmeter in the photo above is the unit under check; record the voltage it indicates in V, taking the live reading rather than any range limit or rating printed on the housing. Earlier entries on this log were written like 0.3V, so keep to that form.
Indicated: 42.5V
